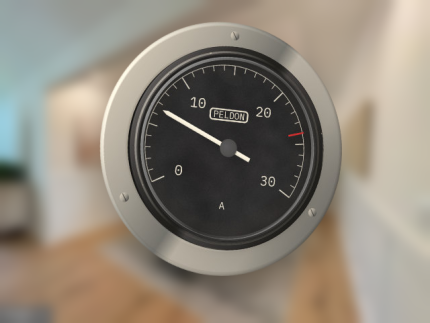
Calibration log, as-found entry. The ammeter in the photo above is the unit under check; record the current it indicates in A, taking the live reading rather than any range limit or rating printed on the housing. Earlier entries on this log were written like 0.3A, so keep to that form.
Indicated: 6.5A
